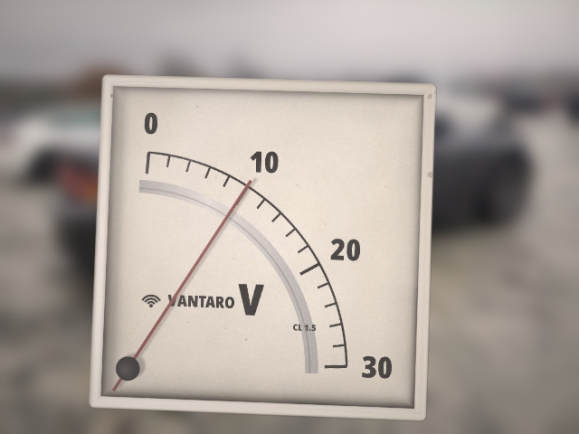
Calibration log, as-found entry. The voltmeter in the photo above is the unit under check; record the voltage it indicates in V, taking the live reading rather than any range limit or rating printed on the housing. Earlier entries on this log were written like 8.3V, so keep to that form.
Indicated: 10V
